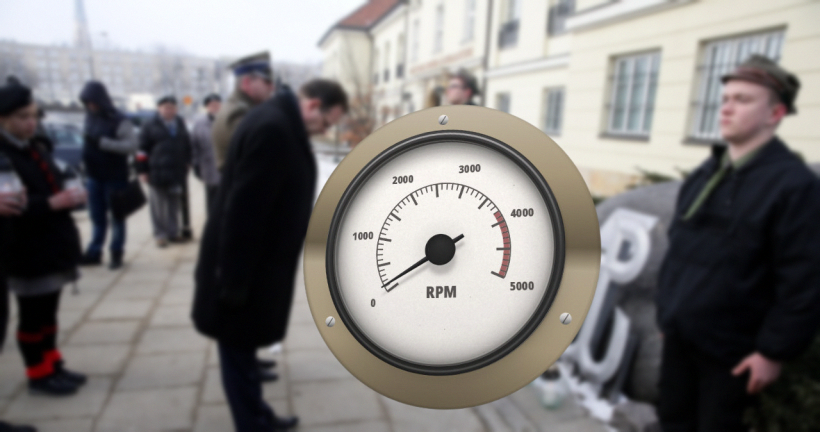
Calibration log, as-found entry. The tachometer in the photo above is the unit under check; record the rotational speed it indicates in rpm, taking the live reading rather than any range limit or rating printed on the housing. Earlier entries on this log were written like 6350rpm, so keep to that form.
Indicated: 100rpm
